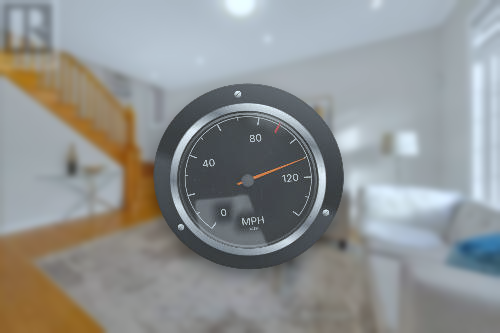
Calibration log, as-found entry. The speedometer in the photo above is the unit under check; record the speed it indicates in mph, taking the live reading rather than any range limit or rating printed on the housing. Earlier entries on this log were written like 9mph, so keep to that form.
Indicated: 110mph
